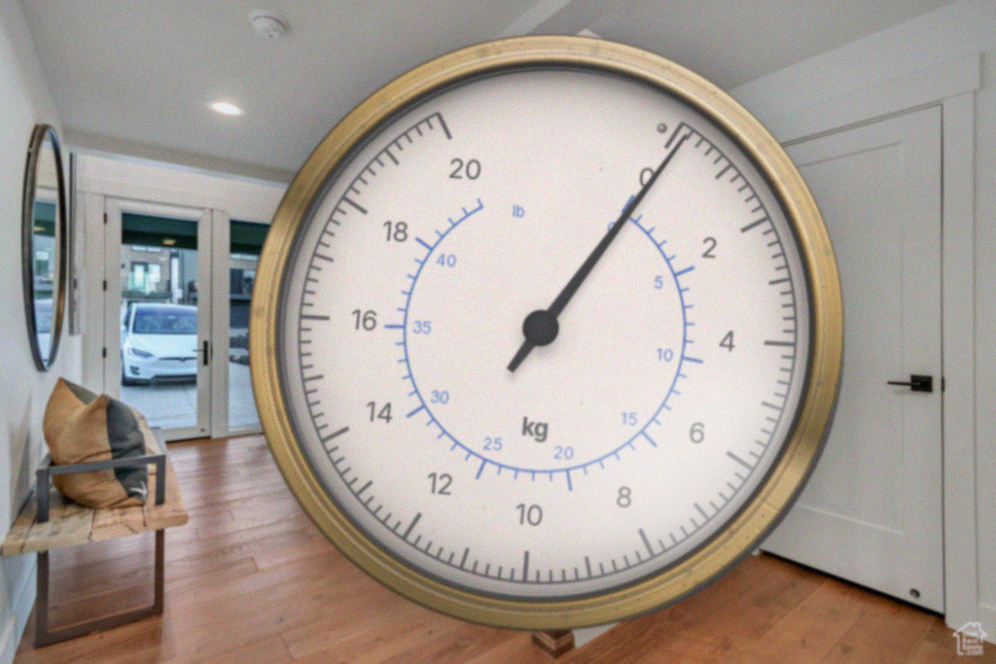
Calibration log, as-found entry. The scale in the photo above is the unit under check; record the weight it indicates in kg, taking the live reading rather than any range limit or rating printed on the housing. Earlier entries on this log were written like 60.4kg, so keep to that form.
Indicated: 0.2kg
